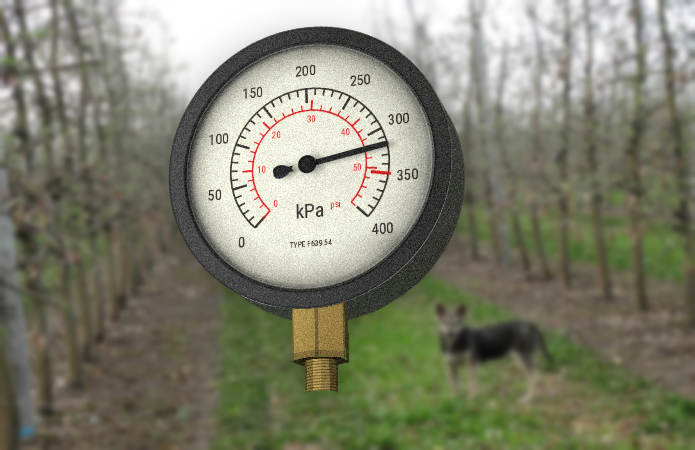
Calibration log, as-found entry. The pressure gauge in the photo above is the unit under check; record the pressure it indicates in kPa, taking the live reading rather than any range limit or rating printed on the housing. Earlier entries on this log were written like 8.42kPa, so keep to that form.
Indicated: 320kPa
